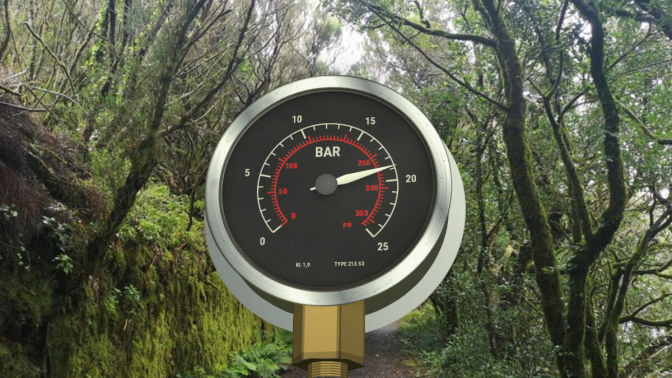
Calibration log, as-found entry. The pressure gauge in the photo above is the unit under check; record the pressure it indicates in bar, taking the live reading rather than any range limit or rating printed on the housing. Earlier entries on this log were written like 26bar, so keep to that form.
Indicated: 19bar
